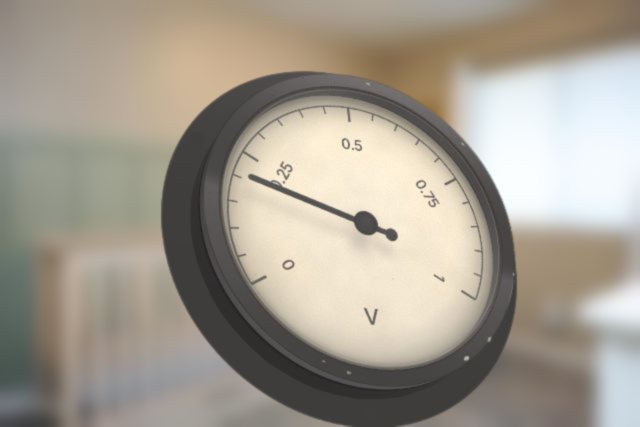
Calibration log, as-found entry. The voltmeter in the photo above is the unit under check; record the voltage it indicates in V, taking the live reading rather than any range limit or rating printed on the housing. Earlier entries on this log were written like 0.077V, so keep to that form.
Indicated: 0.2V
